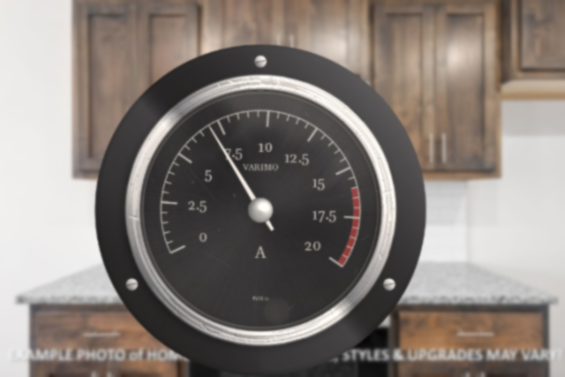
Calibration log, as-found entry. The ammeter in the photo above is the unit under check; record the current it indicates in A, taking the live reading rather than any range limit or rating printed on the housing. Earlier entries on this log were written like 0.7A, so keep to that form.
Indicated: 7A
